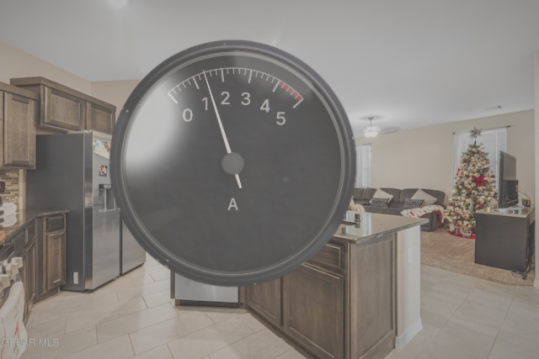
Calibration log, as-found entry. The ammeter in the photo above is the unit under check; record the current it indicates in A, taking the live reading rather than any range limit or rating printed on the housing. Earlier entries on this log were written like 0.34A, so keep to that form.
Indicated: 1.4A
